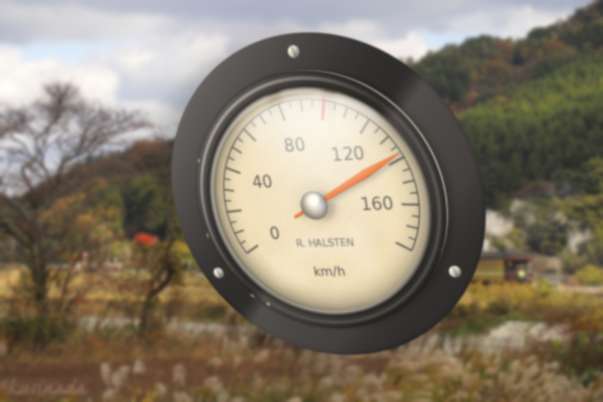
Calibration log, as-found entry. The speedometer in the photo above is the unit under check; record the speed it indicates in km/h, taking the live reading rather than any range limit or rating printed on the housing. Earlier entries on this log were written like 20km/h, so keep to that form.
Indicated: 137.5km/h
